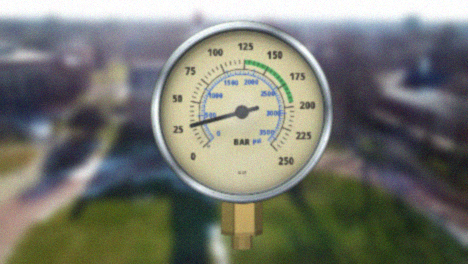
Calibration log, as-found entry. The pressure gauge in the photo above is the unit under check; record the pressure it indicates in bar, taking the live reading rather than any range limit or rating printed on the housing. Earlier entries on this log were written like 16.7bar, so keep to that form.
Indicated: 25bar
